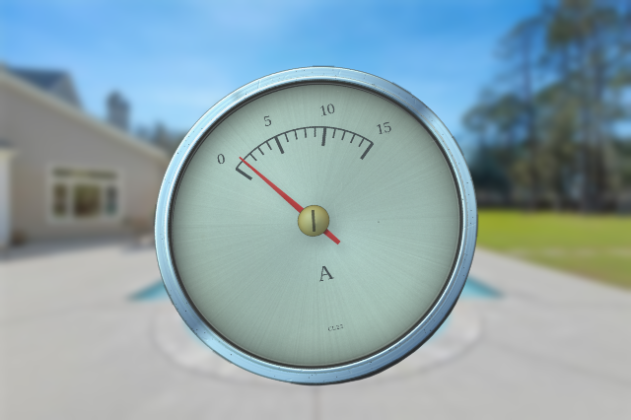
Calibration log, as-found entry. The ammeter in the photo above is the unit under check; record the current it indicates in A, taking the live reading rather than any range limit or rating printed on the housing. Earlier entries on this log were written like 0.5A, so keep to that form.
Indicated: 1A
